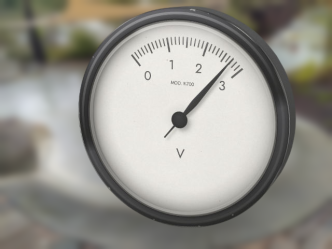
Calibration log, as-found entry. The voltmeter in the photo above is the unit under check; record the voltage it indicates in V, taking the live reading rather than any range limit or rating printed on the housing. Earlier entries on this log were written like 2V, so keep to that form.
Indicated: 2.7V
